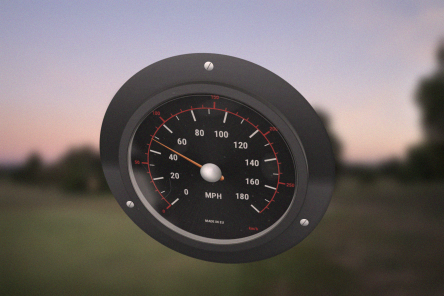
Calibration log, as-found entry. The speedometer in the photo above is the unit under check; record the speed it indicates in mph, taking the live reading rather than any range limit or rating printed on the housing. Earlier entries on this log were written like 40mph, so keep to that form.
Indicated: 50mph
